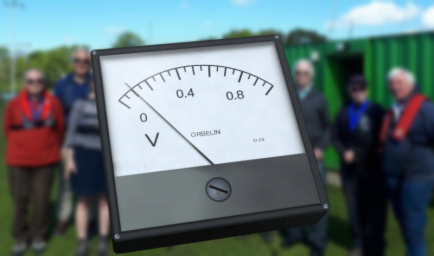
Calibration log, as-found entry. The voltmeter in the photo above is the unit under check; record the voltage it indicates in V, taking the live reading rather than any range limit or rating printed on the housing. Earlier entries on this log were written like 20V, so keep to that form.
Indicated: 0.1V
